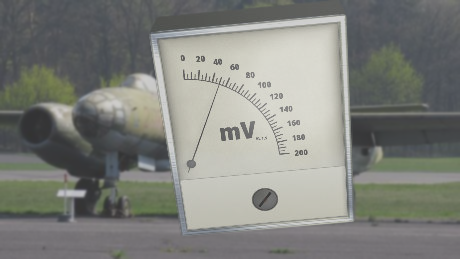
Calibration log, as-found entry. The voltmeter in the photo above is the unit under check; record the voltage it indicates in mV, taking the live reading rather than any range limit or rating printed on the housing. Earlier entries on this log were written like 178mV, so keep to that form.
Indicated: 50mV
